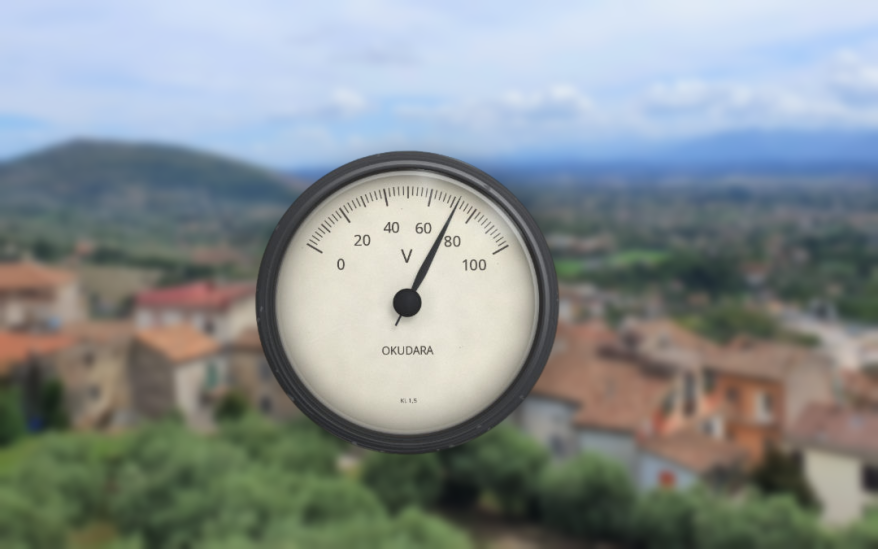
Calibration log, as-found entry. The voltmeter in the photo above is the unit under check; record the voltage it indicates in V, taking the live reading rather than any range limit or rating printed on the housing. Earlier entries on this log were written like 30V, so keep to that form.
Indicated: 72V
